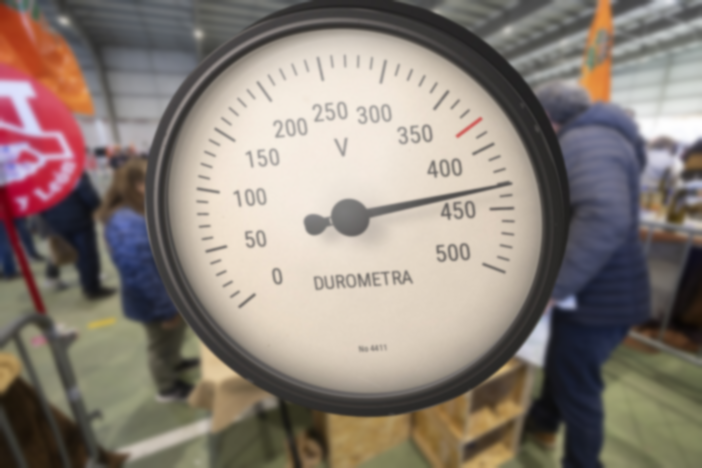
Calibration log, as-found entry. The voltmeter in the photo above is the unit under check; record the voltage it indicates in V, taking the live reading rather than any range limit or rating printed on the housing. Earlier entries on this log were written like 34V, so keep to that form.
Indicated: 430V
